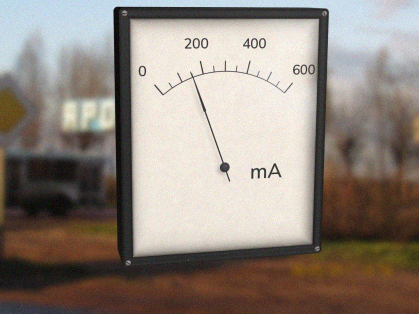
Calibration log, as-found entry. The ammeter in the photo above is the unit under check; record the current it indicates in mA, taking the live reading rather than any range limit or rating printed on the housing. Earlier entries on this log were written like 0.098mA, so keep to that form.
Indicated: 150mA
